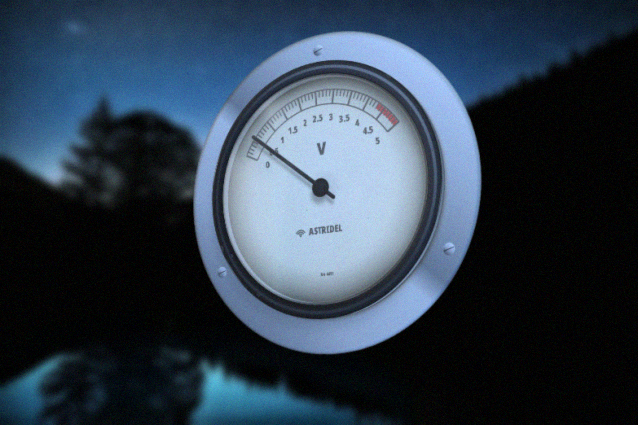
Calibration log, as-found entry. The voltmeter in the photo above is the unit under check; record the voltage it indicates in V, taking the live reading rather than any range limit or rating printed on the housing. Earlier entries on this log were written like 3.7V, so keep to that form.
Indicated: 0.5V
